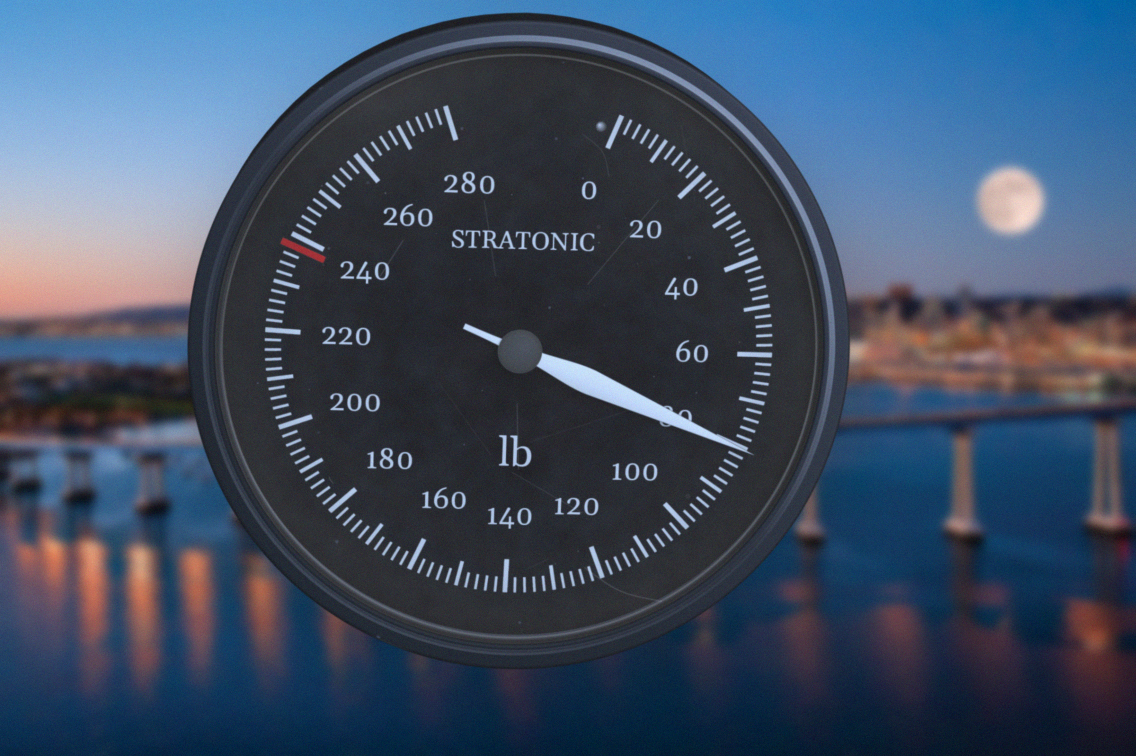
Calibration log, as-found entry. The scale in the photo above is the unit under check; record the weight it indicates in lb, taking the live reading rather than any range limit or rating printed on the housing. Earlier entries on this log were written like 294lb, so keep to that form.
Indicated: 80lb
